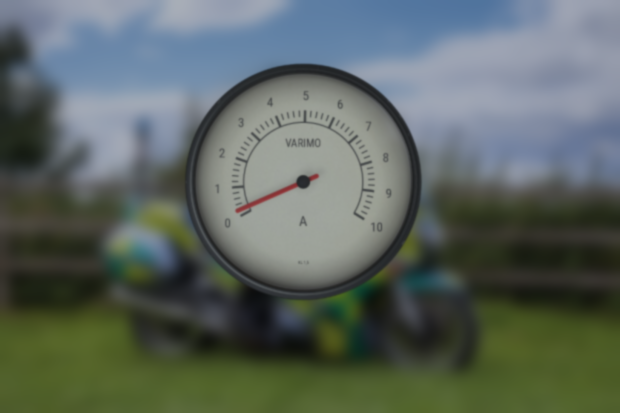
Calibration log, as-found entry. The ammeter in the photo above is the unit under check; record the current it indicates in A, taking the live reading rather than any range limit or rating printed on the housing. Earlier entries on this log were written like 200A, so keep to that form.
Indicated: 0.2A
